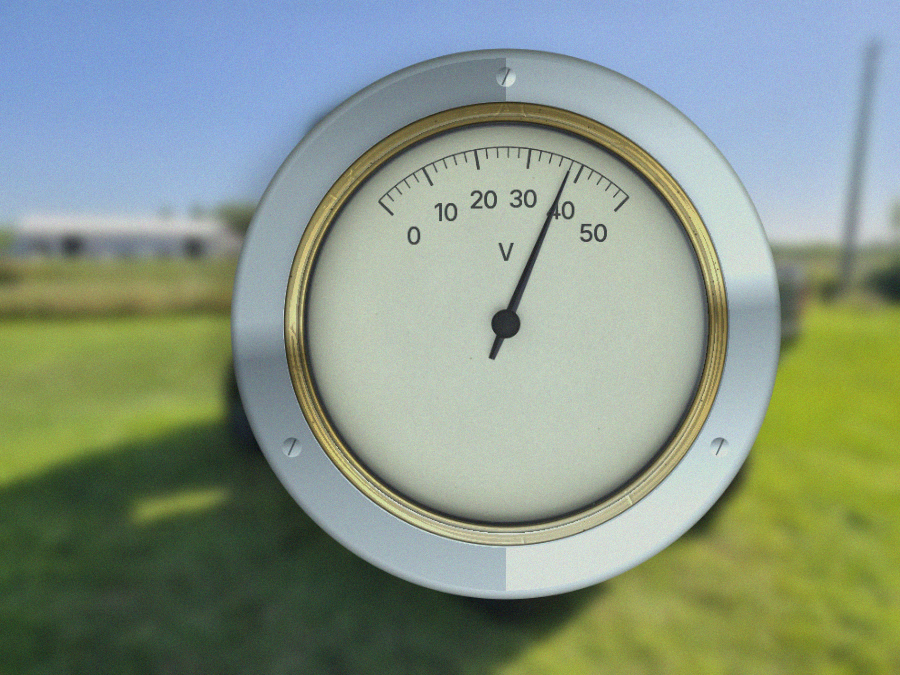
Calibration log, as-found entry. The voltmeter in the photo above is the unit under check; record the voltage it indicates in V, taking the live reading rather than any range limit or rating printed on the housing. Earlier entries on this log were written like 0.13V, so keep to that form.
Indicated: 38V
